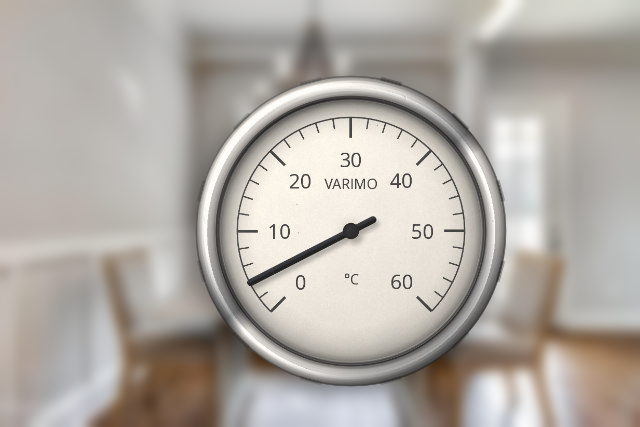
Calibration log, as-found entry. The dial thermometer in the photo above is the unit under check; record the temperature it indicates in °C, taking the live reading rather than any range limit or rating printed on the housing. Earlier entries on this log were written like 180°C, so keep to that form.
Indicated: 4°C
